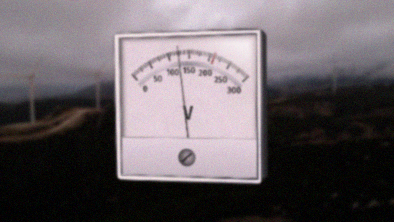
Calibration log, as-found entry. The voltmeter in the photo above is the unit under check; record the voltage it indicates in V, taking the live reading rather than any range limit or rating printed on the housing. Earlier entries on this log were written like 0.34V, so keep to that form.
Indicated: 125V
